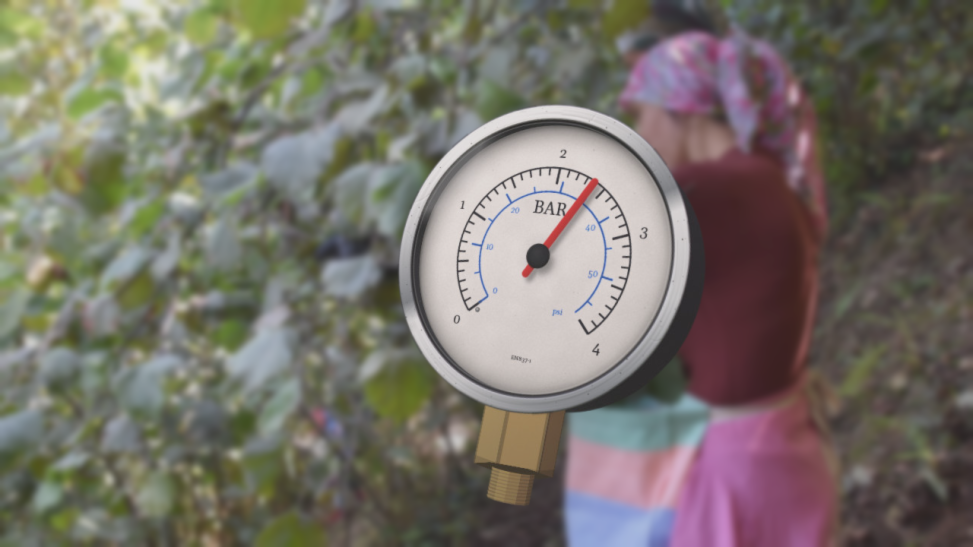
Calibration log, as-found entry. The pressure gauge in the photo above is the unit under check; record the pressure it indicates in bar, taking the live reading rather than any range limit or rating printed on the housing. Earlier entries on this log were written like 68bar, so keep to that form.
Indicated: 2.4bar
